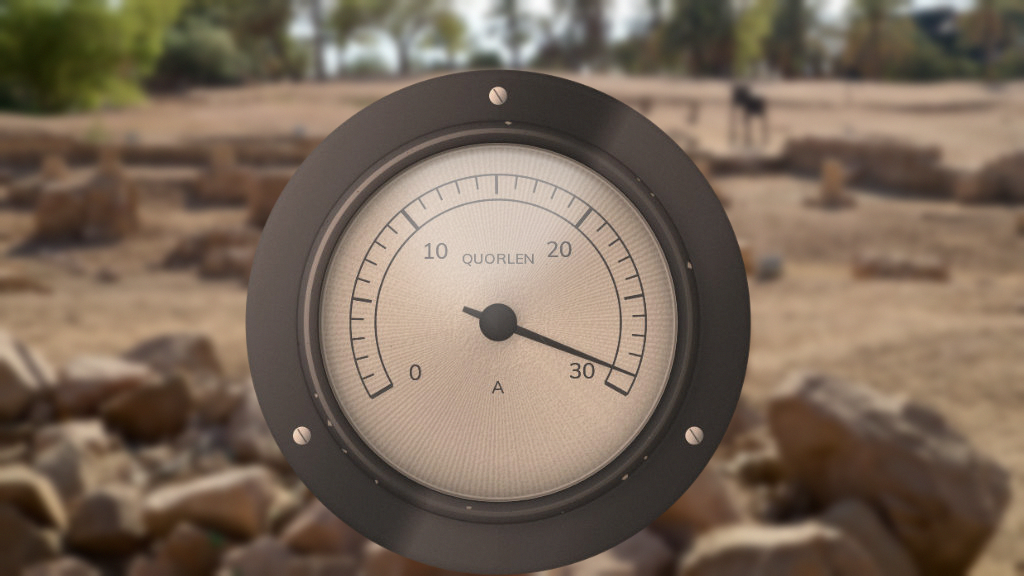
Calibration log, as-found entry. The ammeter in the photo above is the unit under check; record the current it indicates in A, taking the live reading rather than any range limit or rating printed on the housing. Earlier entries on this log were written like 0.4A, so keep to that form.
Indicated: 29A
